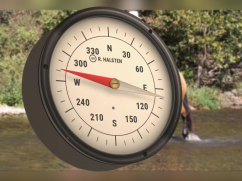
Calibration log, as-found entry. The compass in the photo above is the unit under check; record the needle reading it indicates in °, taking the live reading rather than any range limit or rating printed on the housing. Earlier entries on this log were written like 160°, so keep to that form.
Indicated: 280°
